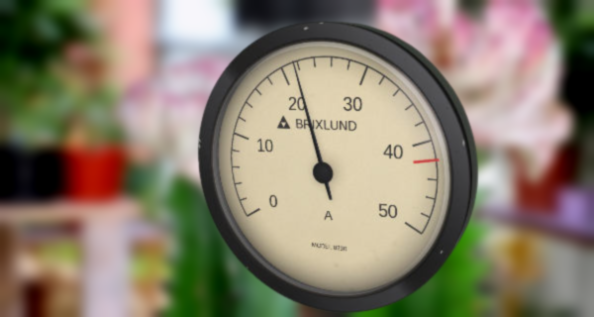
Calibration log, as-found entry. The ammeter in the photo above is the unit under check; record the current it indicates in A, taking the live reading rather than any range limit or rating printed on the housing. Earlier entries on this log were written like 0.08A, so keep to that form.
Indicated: 22A
